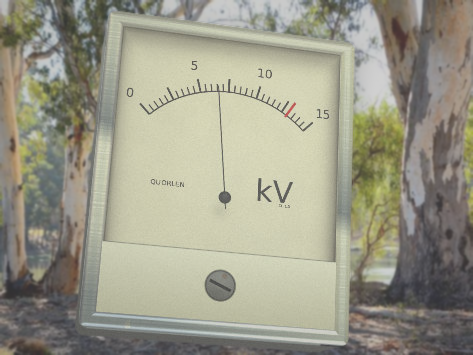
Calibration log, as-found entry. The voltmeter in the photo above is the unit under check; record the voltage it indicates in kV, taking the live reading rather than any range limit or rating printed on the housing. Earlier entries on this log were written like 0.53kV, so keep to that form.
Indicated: 6.5kV
